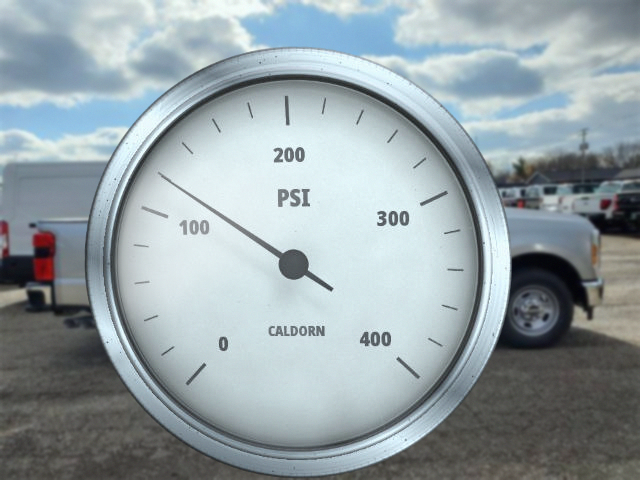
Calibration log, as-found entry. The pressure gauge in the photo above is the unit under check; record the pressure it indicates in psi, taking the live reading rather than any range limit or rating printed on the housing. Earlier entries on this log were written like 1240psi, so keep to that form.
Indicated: 120psi
